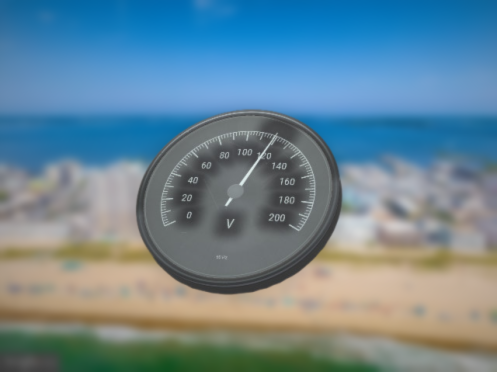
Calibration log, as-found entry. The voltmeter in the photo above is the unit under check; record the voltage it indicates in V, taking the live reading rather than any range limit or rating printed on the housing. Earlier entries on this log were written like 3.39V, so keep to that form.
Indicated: 120V
